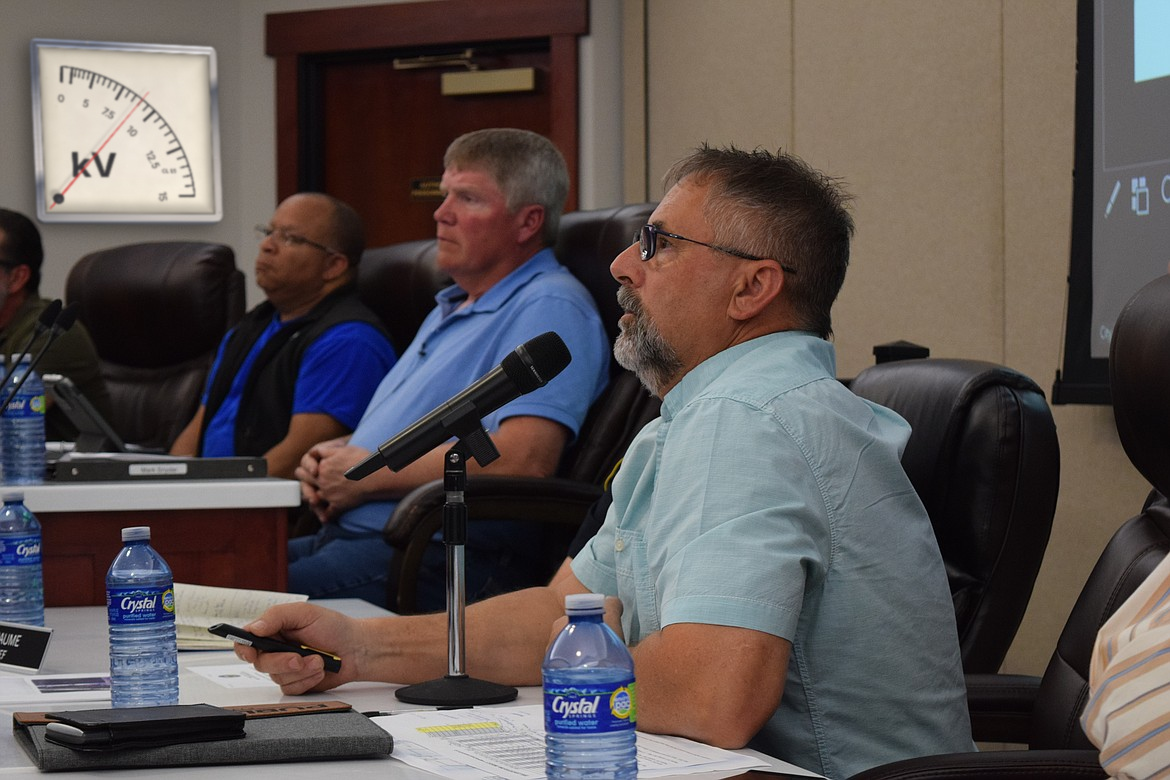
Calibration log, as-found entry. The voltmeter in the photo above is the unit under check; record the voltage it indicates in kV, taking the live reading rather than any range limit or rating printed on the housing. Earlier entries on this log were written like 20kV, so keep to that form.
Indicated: 9kV
